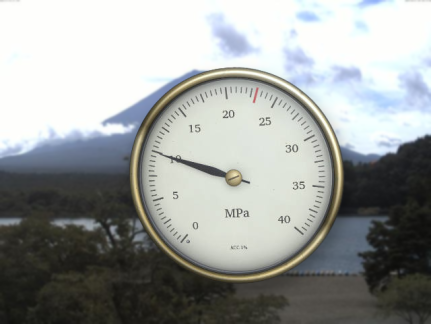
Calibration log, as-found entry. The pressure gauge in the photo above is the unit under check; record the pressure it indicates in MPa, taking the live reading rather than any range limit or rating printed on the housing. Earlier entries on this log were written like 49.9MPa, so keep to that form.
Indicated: 10MPa
